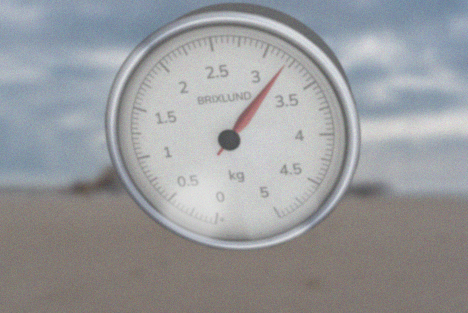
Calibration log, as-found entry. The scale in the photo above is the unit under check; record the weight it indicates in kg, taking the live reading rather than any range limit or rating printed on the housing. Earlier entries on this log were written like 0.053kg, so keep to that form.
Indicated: 3.2kg
